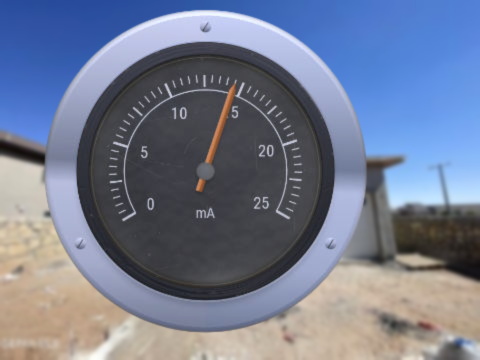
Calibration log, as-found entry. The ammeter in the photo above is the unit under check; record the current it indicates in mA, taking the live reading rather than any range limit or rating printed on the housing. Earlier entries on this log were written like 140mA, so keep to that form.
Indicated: 14.5mA
